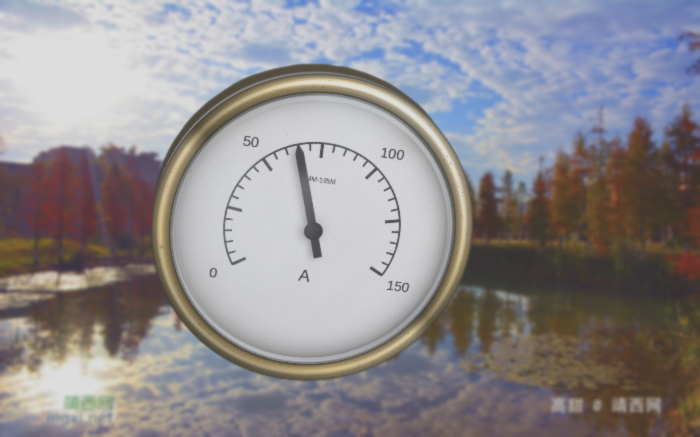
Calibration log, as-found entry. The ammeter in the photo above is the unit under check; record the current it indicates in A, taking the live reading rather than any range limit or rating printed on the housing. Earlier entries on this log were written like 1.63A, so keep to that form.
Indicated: 65A
